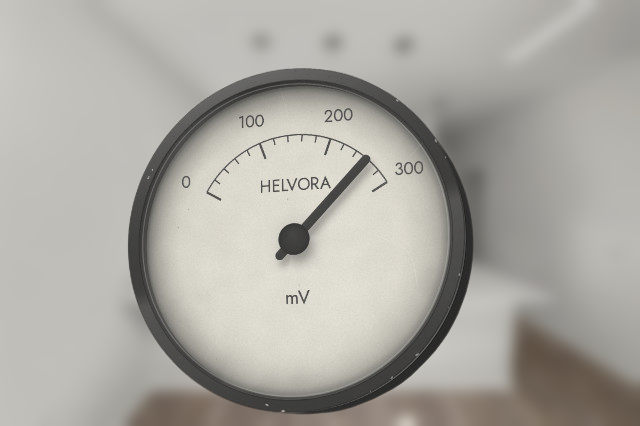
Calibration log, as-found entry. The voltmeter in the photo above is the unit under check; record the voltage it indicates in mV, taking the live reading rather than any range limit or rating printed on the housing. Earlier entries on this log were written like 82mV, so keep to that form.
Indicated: 260mV
